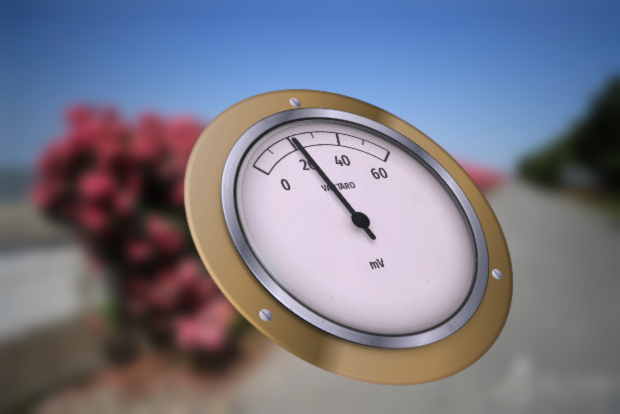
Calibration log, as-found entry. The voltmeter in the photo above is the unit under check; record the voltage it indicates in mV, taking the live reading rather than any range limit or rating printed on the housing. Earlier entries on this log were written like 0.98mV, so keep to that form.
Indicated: 20mV
